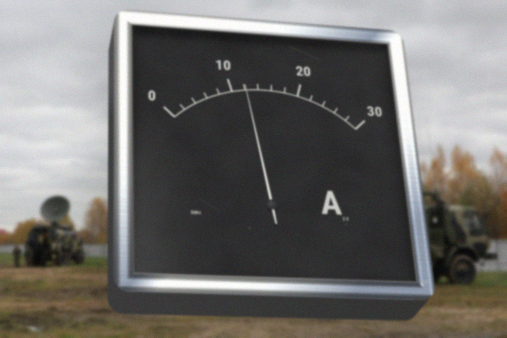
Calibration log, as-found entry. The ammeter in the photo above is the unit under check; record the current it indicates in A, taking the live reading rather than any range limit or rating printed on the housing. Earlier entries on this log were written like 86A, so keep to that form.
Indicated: 12A
